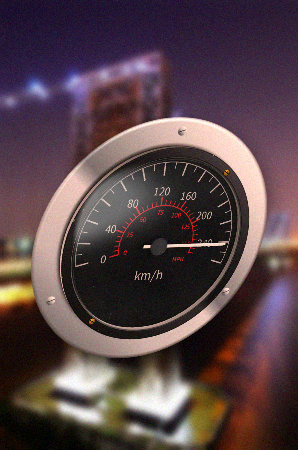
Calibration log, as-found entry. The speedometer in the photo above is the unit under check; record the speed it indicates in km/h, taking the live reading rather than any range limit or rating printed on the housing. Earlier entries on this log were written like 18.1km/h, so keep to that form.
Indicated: 240km/h
